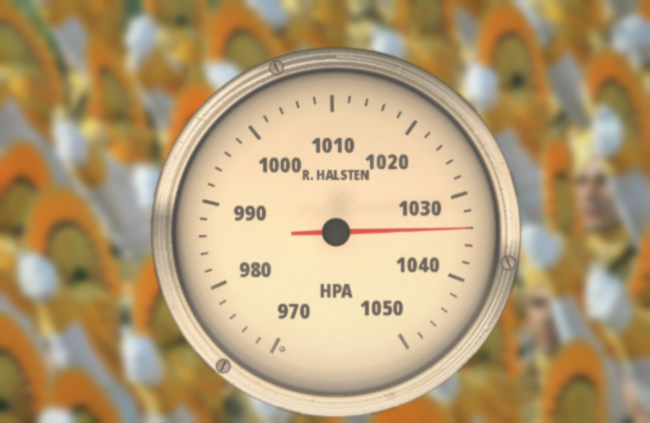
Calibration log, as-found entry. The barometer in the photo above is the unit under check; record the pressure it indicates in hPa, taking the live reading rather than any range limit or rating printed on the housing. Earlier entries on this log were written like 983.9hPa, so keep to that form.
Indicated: 1034hPa
